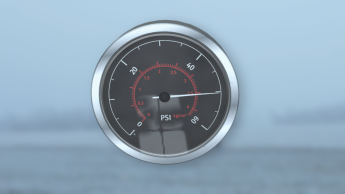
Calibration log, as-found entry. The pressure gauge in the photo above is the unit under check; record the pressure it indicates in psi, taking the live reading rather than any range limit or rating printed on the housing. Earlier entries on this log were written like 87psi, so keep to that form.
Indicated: 50psi
